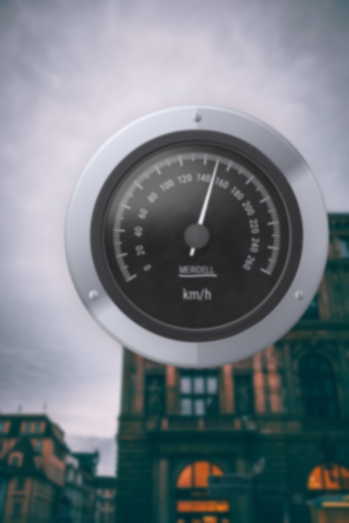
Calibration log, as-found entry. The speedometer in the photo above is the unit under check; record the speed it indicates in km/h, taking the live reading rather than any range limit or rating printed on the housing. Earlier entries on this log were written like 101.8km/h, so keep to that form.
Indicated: 150km/h
